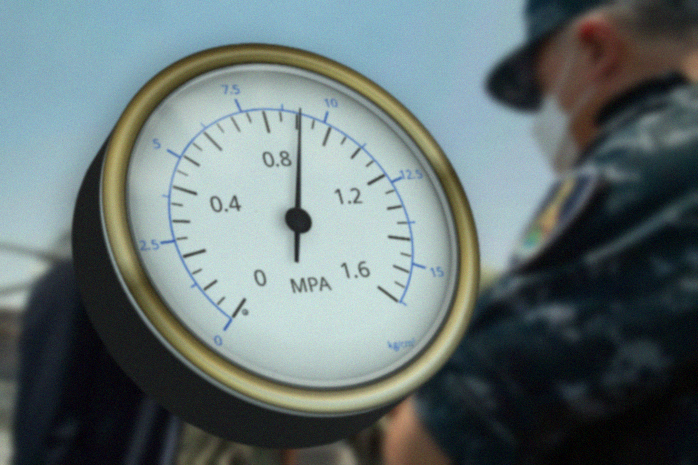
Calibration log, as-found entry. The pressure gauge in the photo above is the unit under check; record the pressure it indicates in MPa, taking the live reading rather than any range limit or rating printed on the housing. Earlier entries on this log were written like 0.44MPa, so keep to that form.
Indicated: 0.9MPa
